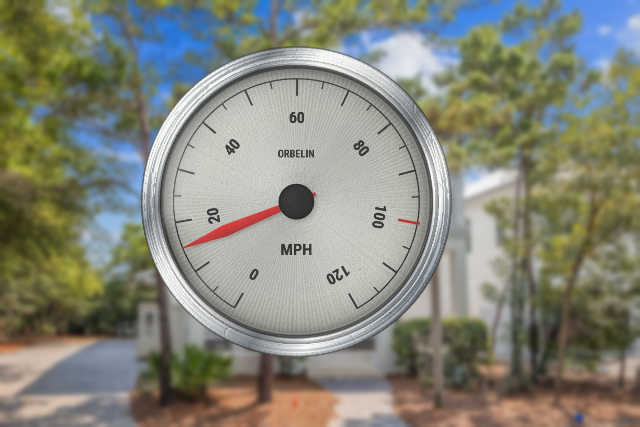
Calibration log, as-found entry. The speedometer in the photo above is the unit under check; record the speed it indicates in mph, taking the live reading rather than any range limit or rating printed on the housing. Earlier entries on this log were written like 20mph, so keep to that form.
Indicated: 15mph
